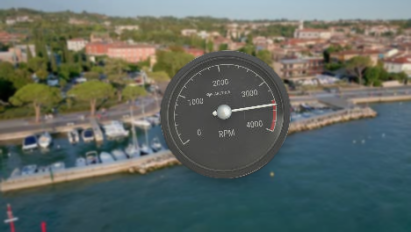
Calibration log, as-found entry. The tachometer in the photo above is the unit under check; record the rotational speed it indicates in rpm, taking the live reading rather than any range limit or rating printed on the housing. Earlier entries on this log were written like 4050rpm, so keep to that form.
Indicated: 3500rpm
